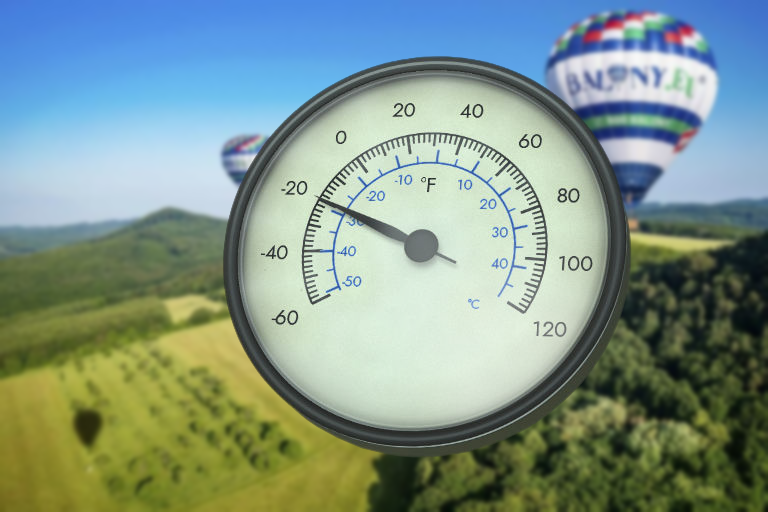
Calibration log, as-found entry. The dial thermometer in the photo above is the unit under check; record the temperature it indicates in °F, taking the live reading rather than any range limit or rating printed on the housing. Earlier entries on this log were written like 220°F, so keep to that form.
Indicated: -20°F
